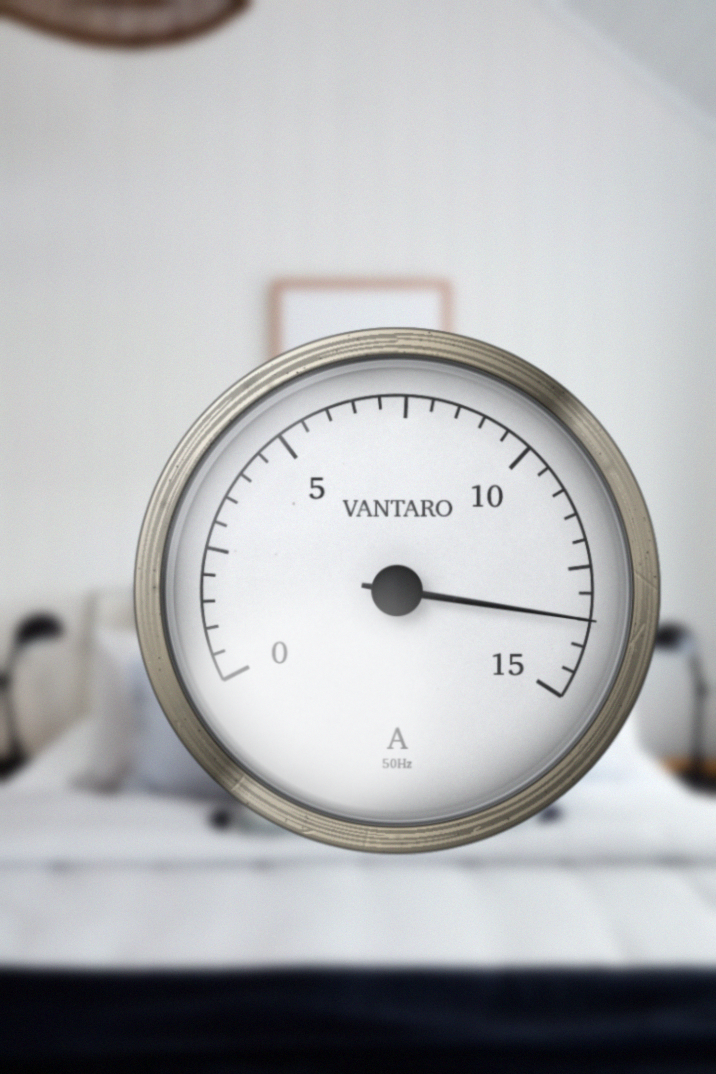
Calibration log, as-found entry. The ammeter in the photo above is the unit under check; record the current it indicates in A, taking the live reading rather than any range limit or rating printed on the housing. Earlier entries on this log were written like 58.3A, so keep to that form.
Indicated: 13.5A
